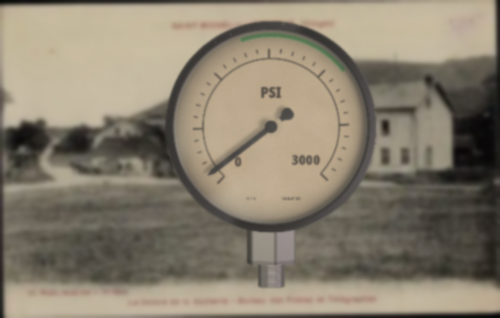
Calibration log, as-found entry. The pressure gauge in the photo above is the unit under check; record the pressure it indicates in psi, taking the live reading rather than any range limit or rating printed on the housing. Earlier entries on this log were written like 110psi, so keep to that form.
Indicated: 100psi
